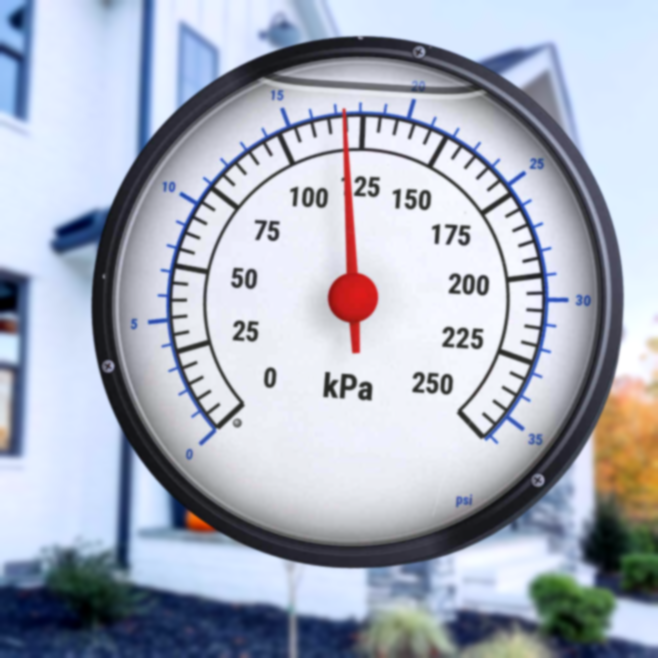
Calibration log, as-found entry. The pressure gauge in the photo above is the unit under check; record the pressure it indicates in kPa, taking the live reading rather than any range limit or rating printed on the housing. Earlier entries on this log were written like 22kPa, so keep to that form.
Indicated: 120kPa
